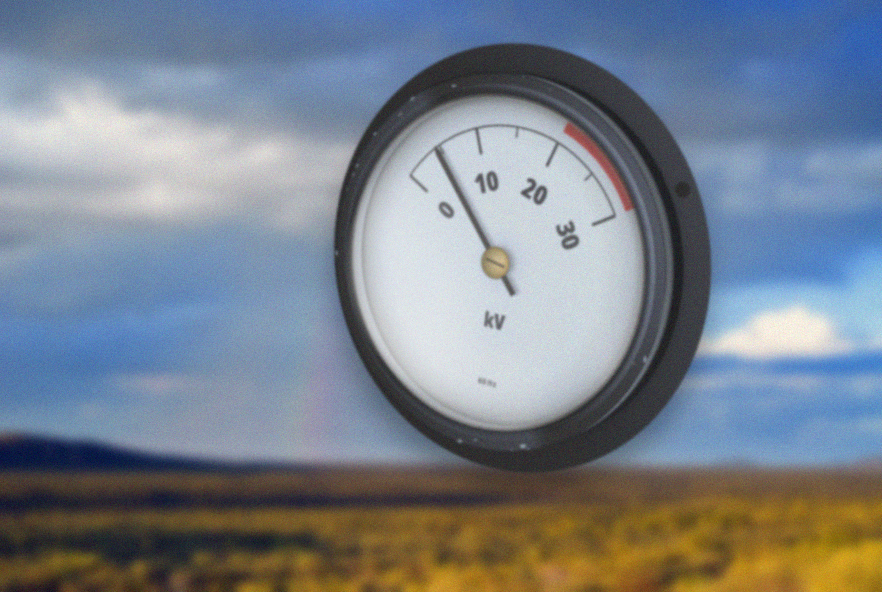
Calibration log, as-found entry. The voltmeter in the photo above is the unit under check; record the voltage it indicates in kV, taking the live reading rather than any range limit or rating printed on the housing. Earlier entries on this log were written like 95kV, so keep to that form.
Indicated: 5kV
